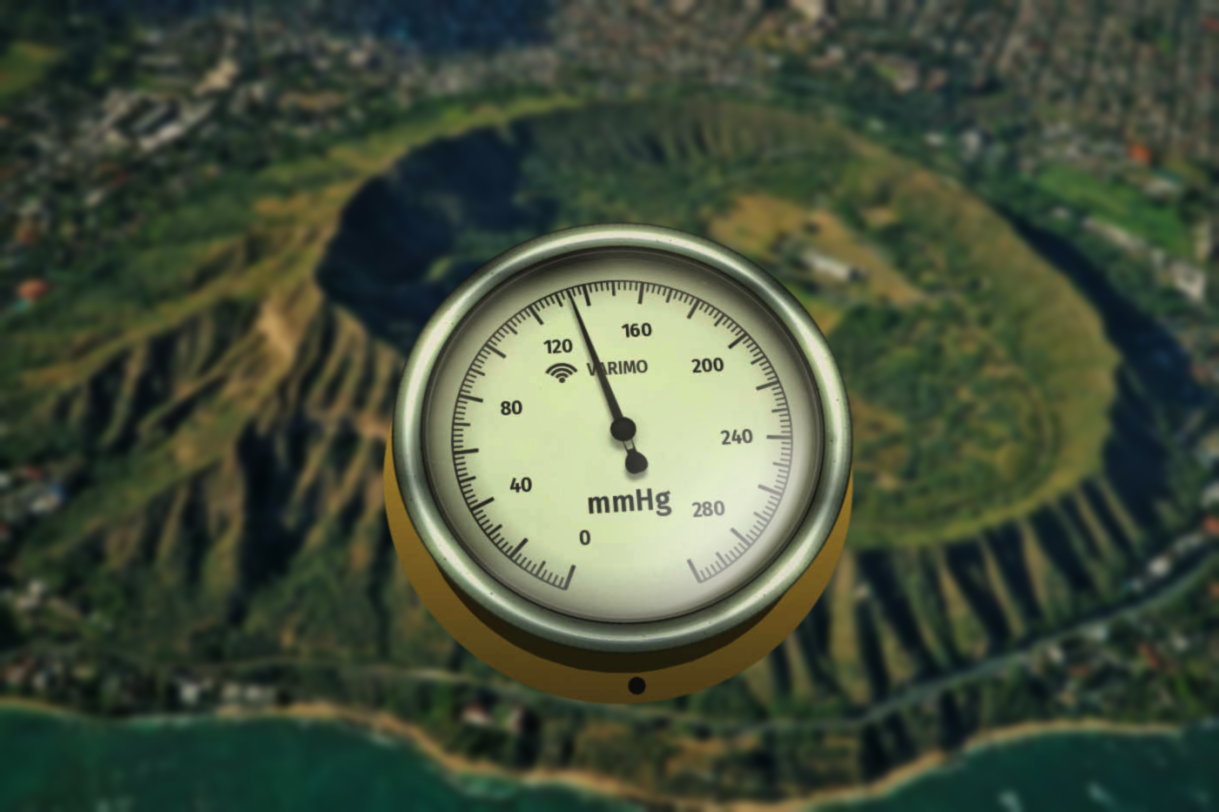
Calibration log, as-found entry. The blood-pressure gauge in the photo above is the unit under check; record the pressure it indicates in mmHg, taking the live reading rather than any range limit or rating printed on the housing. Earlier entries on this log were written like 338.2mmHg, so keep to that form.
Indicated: 134mmHg
